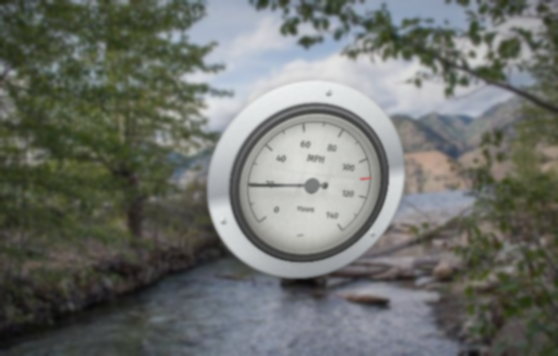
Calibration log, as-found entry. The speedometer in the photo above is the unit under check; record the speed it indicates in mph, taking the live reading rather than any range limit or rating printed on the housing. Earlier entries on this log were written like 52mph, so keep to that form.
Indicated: 20mph
